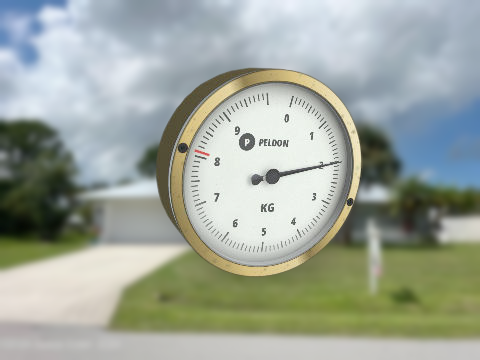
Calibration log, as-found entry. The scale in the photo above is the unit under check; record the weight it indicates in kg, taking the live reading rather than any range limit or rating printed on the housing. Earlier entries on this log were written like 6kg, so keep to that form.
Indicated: 2kg
